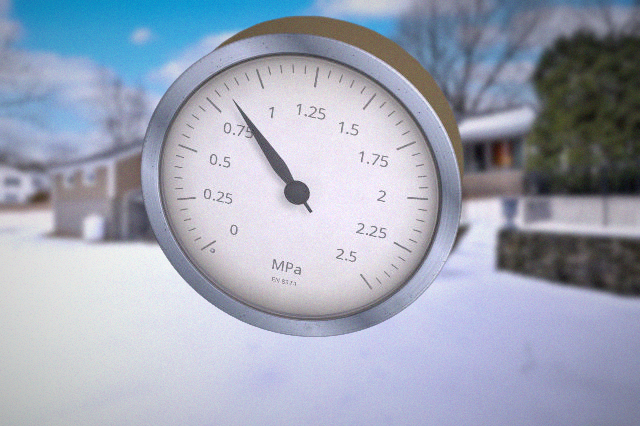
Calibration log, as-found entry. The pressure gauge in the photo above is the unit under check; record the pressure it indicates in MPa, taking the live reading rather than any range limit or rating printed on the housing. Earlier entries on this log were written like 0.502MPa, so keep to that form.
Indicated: 0.85MPa
